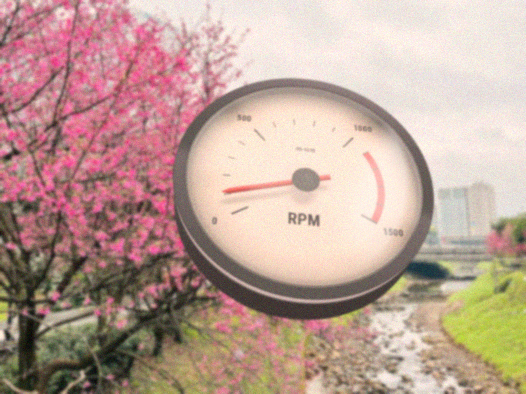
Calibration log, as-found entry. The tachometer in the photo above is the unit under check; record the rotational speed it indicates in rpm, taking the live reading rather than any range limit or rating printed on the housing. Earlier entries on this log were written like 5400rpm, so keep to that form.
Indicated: 100rpm
